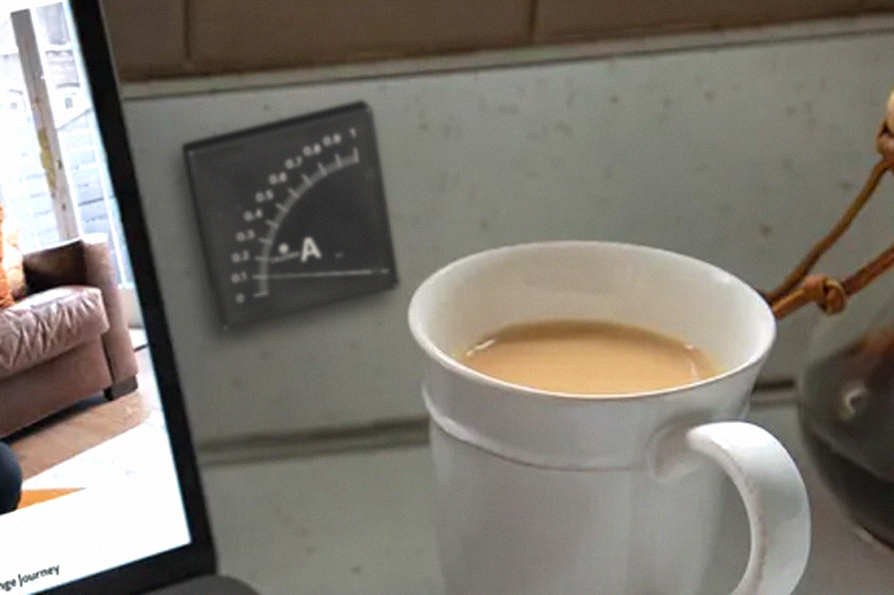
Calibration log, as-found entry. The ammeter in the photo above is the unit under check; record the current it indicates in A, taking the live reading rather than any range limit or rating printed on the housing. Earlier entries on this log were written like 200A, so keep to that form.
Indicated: 0.1A
